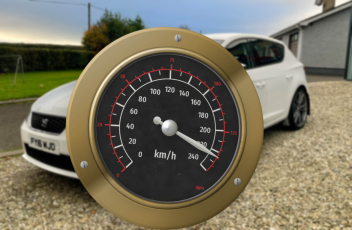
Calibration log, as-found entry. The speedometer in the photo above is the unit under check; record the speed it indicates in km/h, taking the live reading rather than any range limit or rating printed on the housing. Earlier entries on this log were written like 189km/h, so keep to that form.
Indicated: 225km/h
